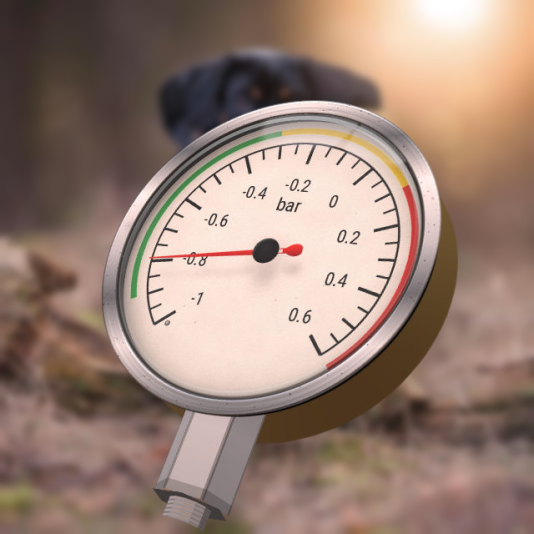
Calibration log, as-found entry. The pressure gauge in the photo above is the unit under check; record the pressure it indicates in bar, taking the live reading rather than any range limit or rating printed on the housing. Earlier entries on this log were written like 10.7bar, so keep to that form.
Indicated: -0.8bar
